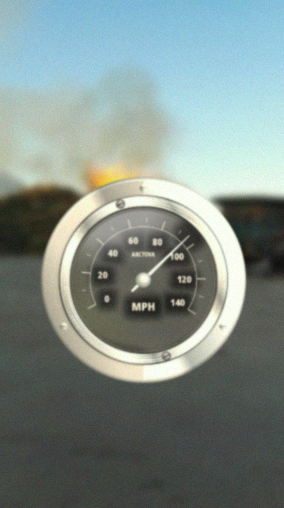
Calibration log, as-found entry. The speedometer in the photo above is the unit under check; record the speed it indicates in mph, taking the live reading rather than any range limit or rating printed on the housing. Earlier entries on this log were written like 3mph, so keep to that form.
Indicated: 95mph
